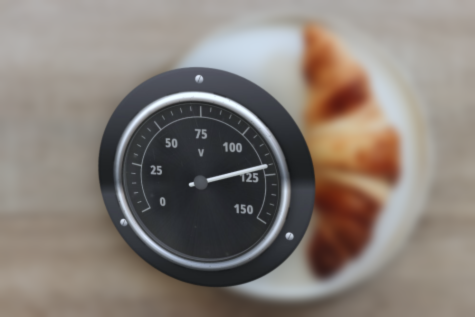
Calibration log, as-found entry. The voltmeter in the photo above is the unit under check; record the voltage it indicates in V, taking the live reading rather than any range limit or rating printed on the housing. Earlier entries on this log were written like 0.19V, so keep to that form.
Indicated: 120V
